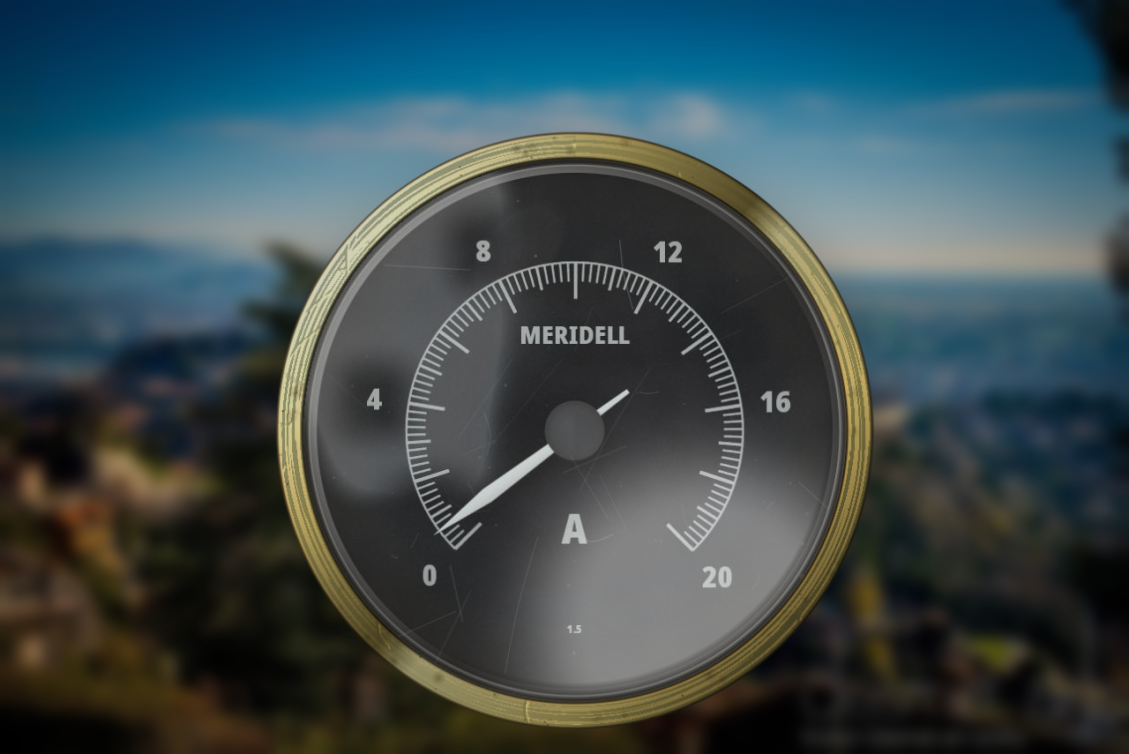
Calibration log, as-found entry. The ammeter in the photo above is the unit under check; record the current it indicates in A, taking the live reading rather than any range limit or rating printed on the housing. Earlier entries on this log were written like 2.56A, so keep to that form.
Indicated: 0.6A
